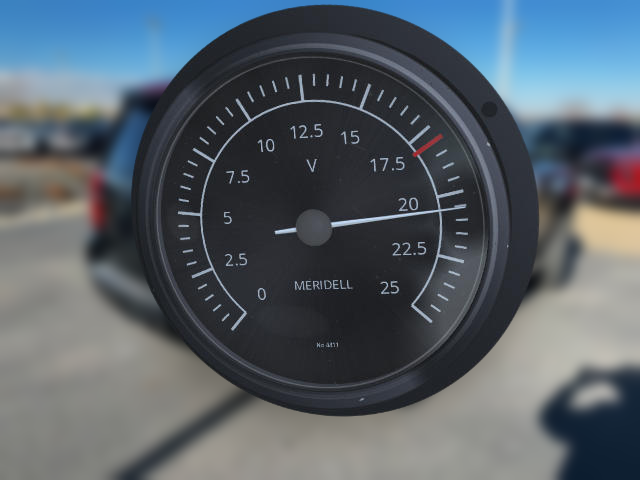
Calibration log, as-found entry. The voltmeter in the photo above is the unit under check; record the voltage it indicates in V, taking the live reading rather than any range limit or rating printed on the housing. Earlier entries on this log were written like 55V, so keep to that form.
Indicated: 20.5V
